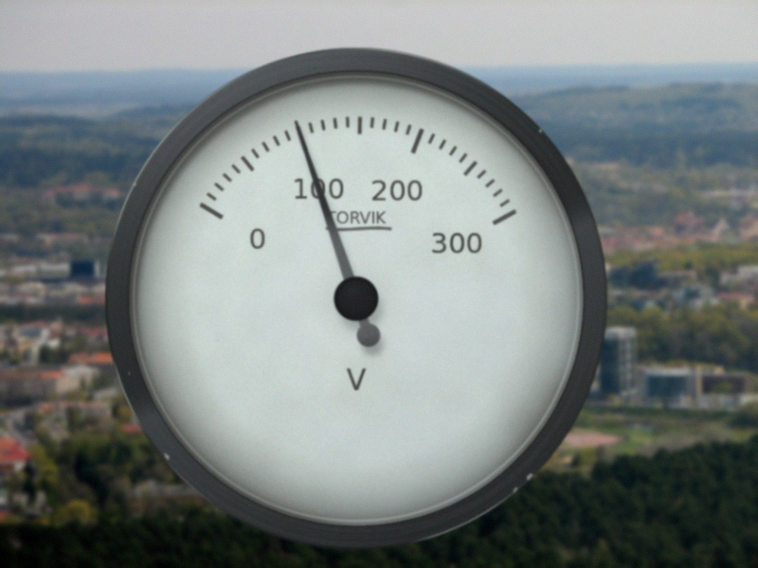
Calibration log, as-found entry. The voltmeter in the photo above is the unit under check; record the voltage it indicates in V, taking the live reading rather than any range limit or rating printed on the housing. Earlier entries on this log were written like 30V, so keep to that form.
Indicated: 100V
